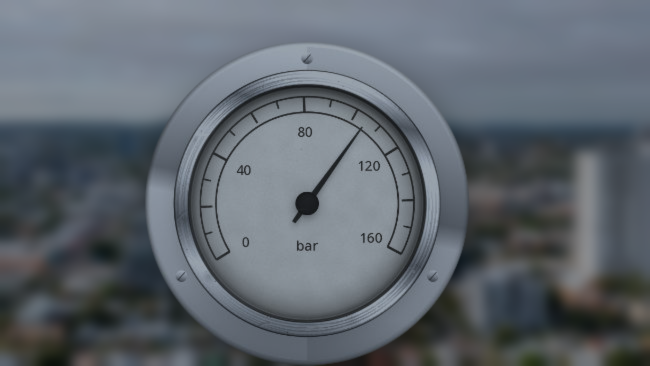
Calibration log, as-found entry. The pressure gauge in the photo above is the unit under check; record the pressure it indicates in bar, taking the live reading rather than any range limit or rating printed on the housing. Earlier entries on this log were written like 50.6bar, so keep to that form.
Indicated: 105bar
